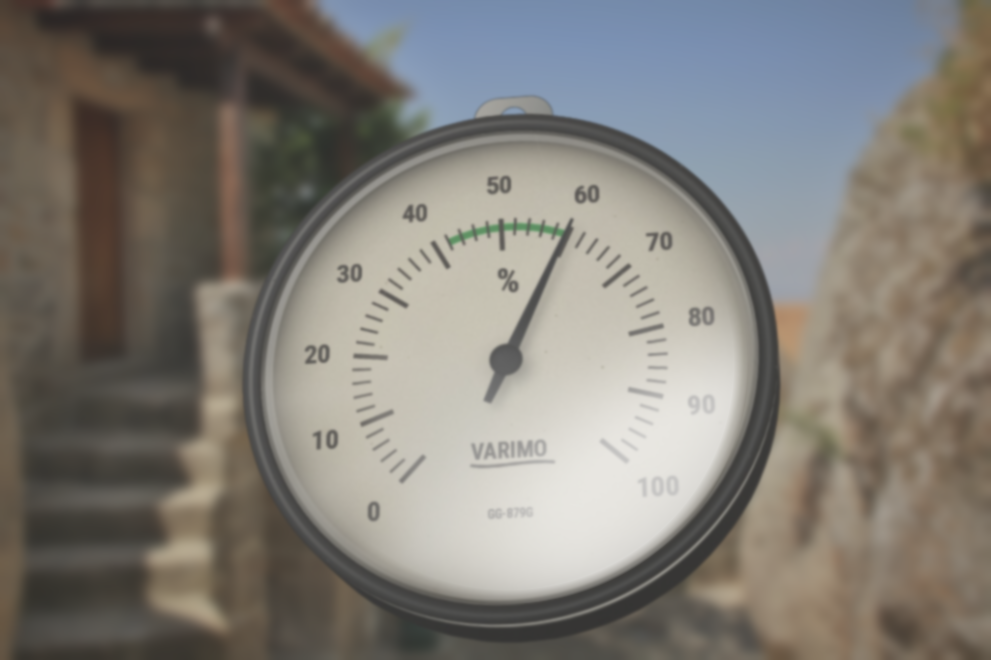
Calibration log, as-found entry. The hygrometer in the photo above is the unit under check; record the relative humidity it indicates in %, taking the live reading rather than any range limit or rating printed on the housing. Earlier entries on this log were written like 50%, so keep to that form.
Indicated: 60%
